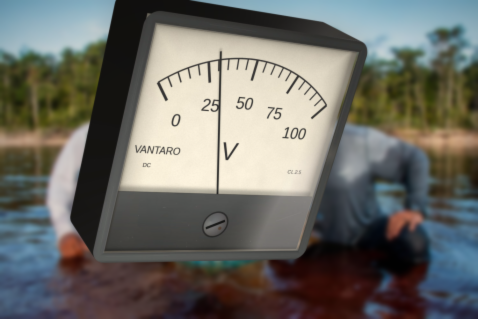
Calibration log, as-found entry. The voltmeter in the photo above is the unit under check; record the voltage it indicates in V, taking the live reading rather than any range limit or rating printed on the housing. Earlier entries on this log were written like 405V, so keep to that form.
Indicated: 30V
